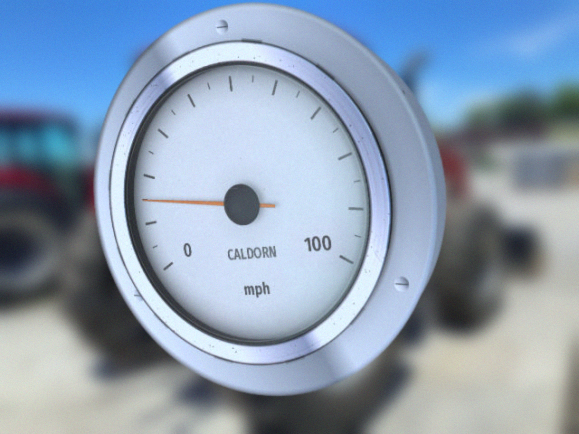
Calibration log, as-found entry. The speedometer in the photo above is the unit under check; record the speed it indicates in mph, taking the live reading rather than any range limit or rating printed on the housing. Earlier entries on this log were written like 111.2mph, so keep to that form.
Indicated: 15mph
